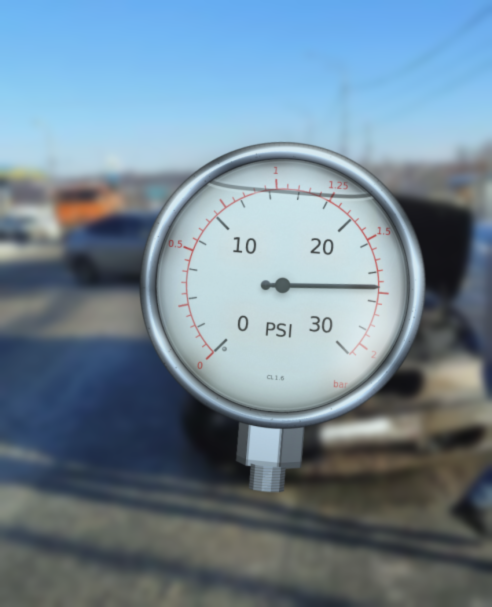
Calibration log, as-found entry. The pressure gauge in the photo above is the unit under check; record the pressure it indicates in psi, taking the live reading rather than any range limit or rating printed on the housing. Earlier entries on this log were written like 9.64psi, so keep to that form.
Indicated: 25psi
